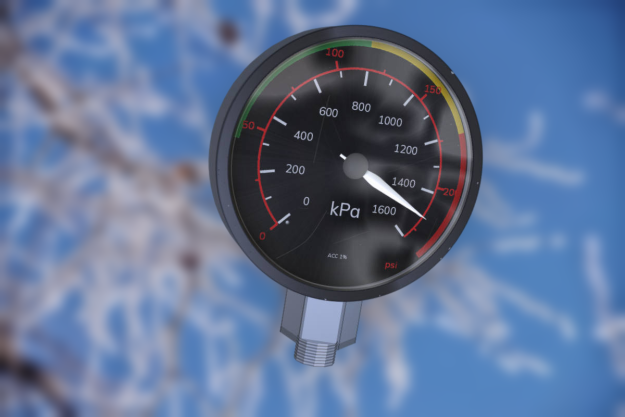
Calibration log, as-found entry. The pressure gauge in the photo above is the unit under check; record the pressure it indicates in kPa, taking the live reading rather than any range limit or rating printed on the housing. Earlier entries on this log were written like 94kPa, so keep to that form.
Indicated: 1500kPa
